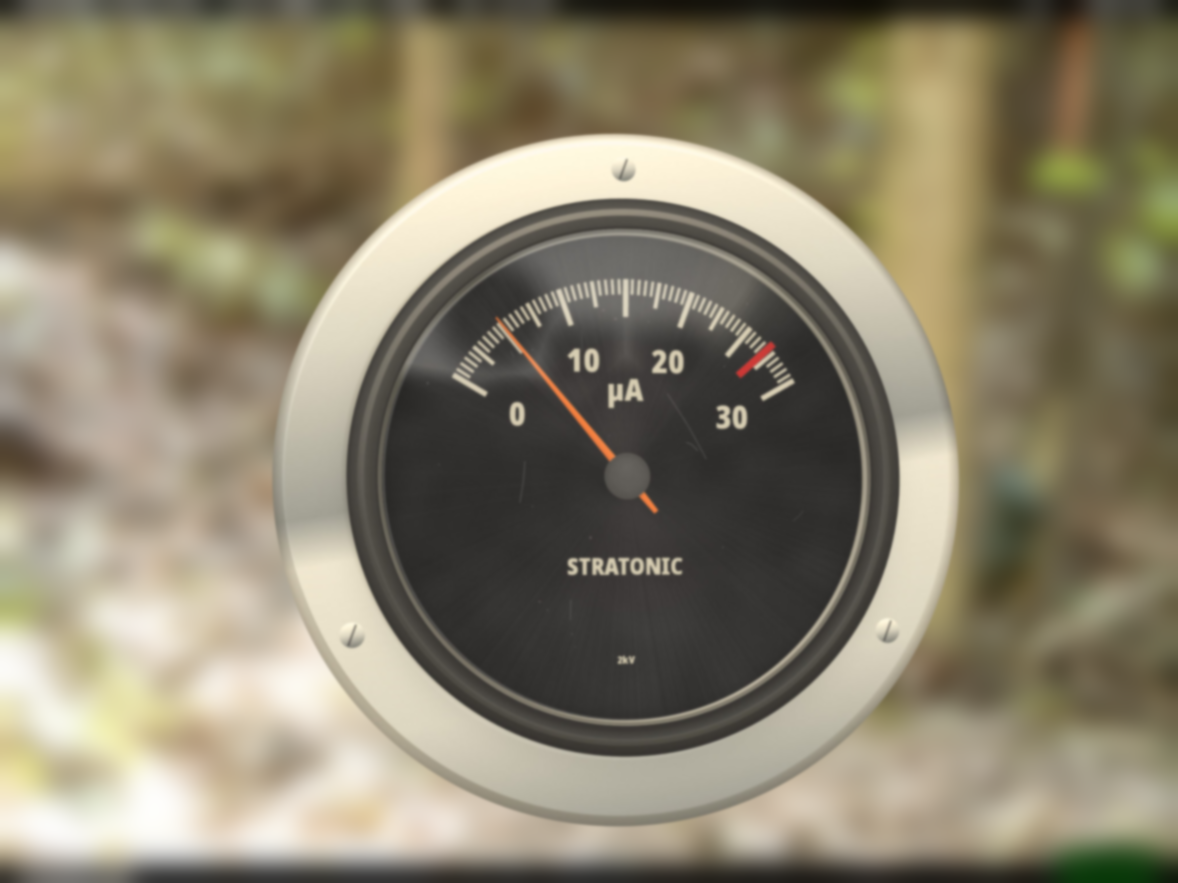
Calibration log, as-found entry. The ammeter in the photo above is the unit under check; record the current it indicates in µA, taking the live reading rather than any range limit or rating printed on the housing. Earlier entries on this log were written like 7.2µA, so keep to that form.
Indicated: 5µA
